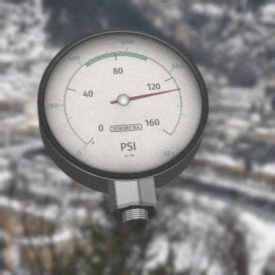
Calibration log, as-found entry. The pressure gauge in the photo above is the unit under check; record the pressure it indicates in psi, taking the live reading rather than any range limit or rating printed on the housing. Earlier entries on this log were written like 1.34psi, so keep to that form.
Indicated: 130psi
